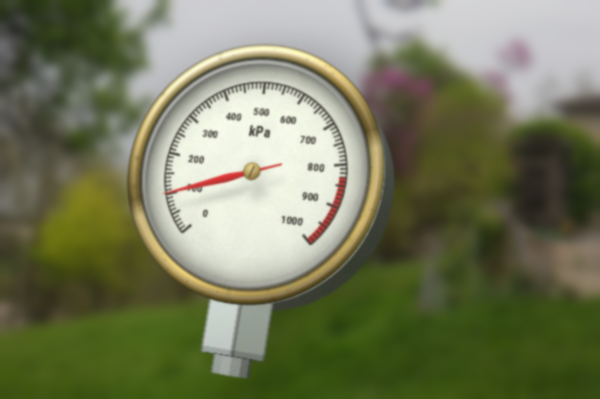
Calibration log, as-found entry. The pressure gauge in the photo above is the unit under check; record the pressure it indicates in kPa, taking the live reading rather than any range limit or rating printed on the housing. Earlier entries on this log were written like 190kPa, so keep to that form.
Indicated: 100kPa
